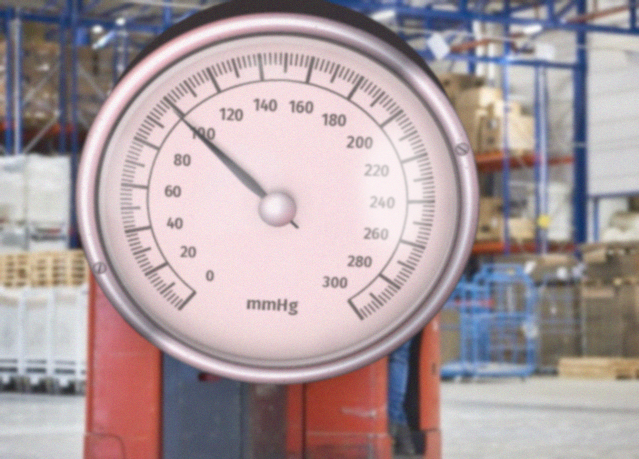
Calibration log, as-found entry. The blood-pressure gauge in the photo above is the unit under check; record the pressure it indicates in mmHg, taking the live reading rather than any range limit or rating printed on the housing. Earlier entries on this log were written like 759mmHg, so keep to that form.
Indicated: 100mmHg
